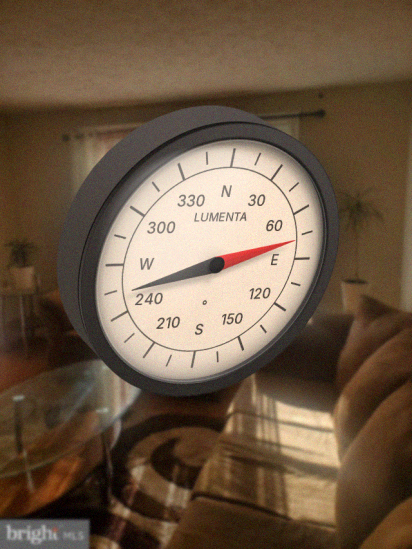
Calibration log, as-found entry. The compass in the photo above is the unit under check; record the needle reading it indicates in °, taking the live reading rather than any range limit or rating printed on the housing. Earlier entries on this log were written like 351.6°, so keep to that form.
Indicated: 75°
